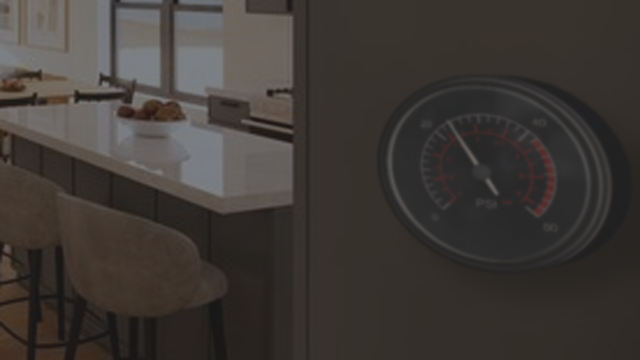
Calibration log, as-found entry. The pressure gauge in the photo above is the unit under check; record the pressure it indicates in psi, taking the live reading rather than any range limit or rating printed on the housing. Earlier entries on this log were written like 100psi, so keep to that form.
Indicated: 24psi
